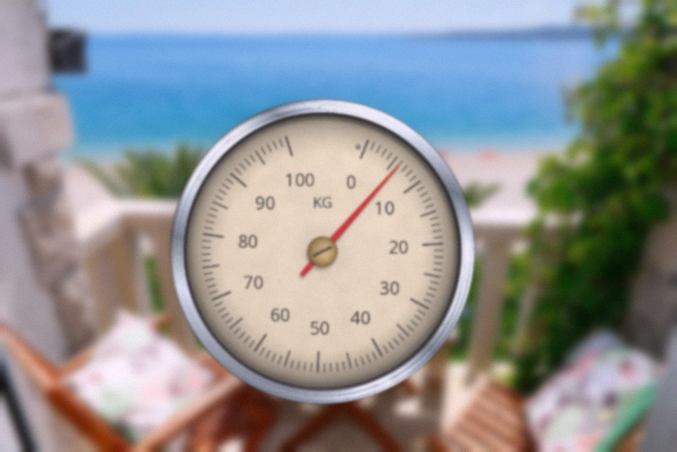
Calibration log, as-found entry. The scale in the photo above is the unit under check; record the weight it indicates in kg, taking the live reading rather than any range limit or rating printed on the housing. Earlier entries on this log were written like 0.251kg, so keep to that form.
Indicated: 6kg
